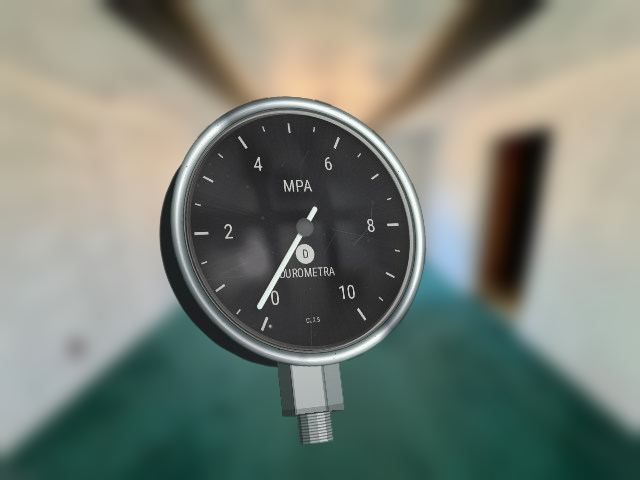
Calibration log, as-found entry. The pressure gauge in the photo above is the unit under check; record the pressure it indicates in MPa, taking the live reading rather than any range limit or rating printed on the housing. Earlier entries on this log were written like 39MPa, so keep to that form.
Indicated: 0.25MPa
